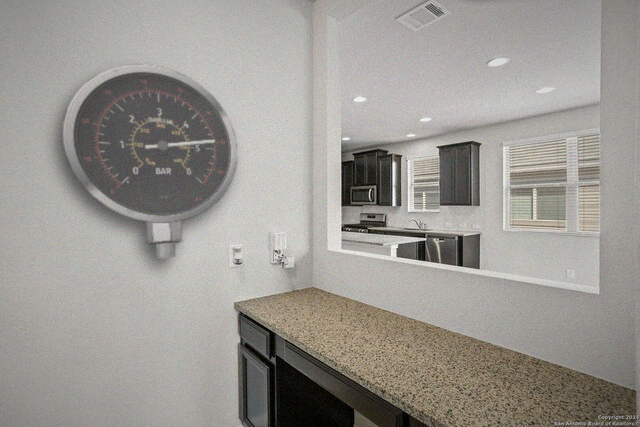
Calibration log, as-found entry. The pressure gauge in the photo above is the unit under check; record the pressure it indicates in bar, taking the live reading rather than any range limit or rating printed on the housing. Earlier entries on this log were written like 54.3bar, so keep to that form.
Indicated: 4.8bar
